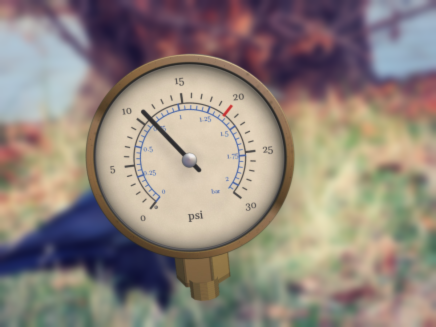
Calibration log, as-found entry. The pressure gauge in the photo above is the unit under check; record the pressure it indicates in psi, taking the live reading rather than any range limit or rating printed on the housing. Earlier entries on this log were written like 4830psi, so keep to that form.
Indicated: 11psi
